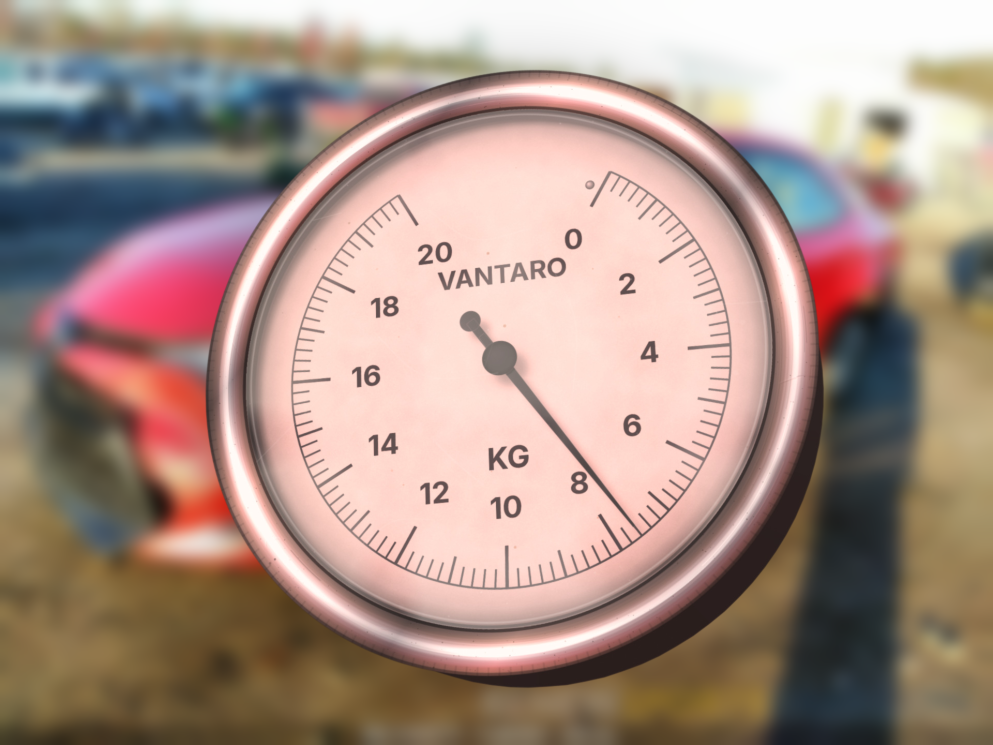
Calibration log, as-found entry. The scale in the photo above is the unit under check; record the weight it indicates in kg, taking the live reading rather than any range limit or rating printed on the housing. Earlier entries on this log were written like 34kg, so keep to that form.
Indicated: 7.6kg
